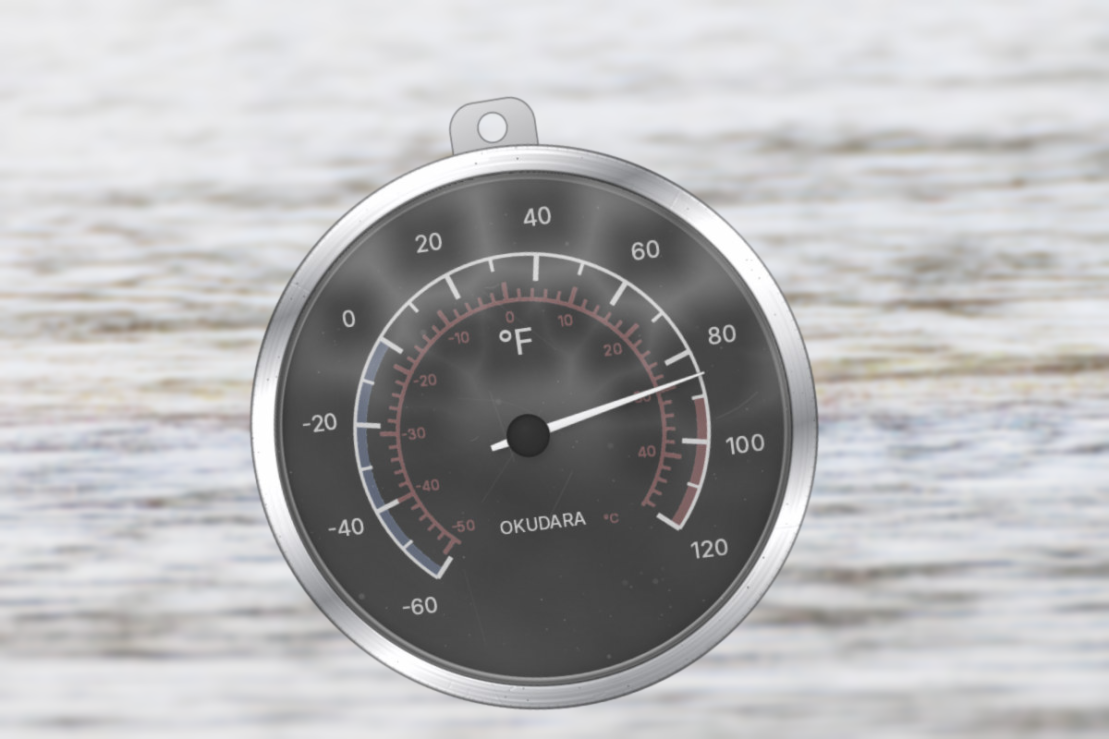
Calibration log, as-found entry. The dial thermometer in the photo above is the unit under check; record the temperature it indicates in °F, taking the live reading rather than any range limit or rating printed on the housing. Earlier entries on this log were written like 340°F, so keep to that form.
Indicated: 85°F
